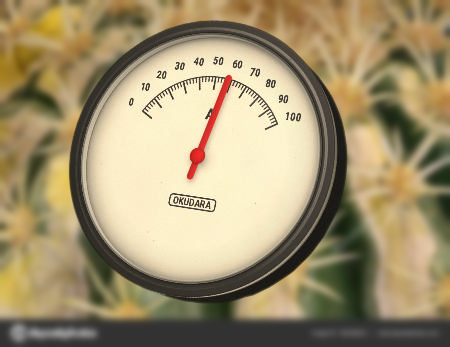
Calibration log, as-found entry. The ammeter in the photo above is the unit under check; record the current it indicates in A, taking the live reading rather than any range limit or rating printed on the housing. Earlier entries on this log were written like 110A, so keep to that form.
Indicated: 60A
